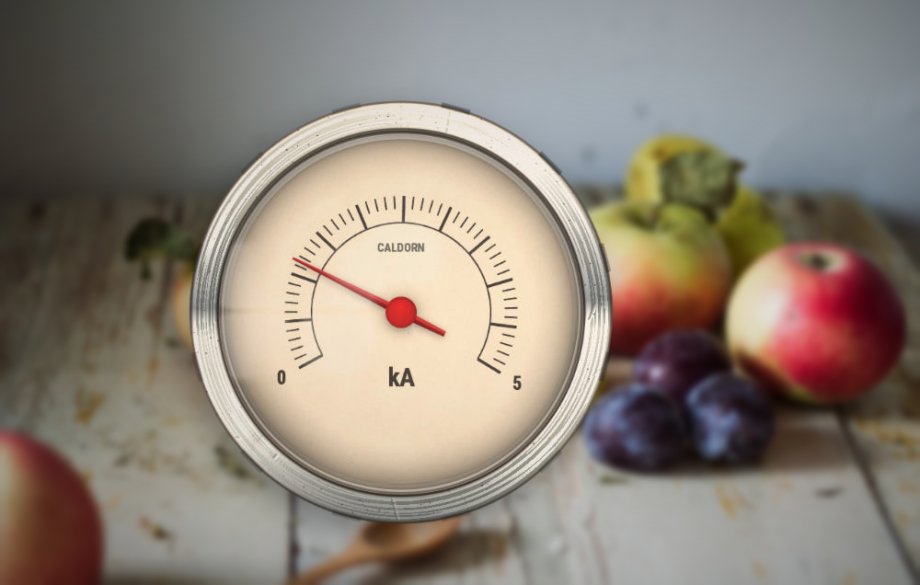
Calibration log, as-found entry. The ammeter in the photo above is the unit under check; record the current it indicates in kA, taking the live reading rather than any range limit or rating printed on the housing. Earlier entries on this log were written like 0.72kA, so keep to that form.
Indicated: 1.15kA
